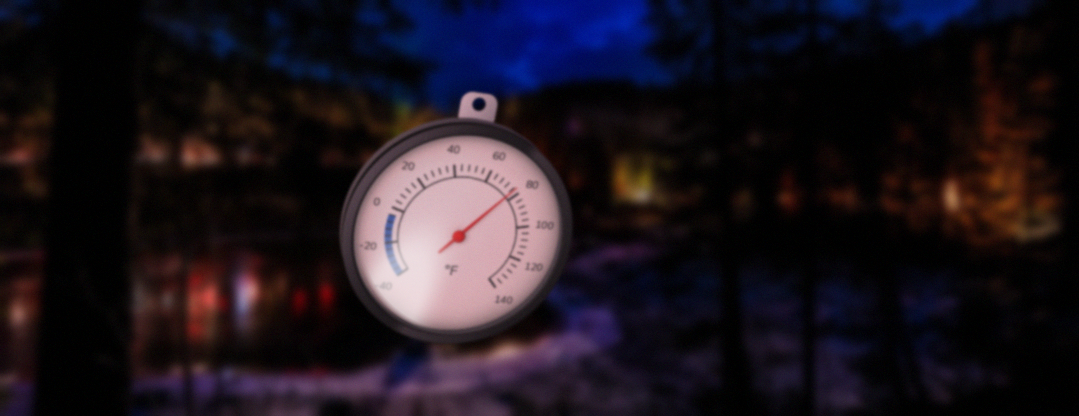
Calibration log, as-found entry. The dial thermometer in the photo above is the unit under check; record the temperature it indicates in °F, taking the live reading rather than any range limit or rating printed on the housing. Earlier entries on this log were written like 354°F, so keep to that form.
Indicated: 76°F
